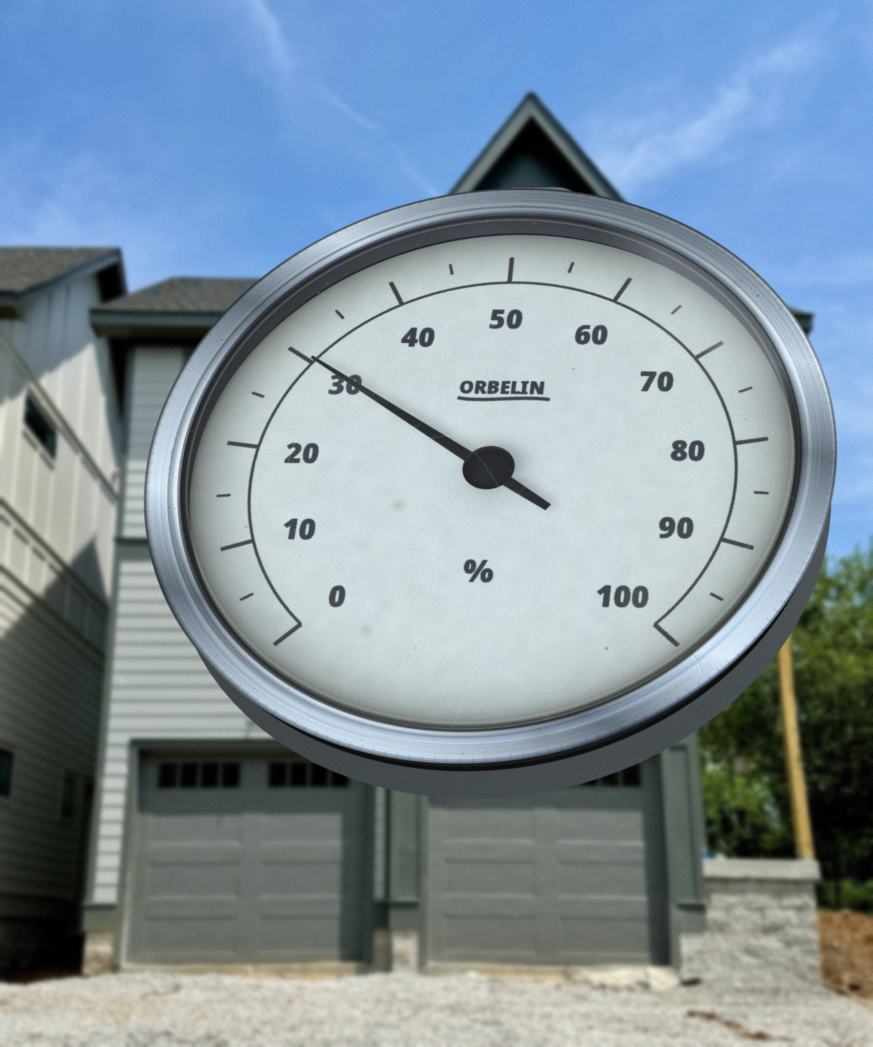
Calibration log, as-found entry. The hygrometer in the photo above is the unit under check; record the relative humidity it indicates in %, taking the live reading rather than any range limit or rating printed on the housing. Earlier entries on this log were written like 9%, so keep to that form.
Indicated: 30%
